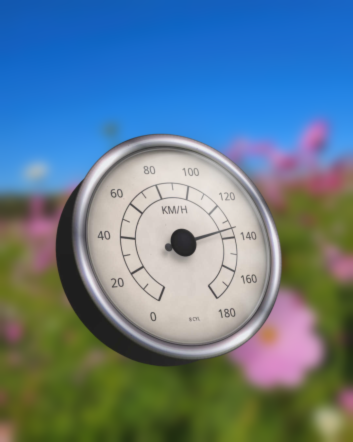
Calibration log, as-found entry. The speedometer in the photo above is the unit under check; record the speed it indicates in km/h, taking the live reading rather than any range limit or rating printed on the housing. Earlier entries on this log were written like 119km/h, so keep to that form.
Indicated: 135km/h
